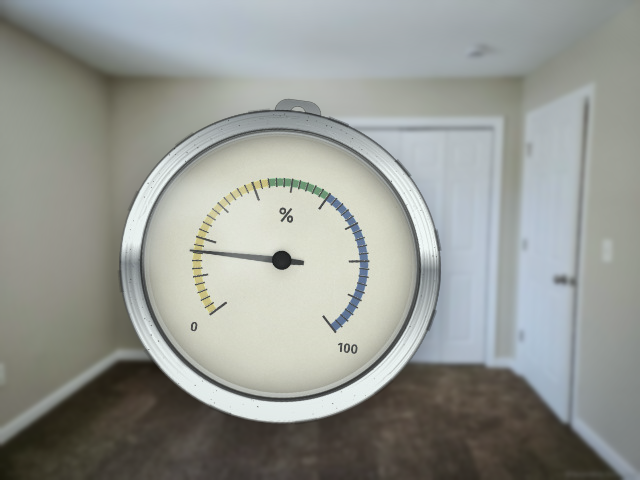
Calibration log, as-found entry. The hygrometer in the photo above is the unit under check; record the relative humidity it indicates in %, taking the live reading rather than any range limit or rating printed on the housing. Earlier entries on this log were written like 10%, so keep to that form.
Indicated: 16%
